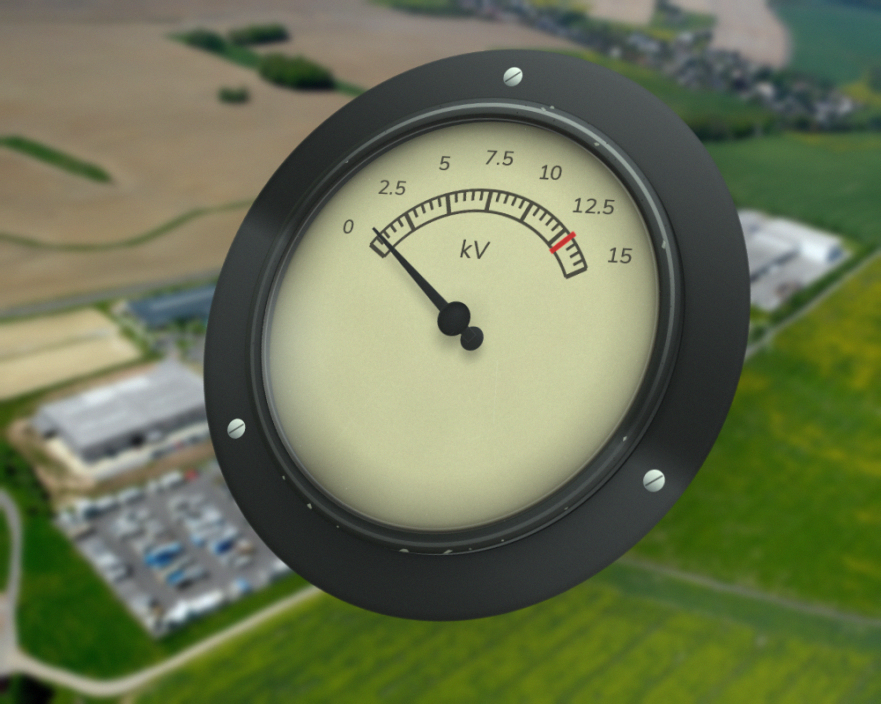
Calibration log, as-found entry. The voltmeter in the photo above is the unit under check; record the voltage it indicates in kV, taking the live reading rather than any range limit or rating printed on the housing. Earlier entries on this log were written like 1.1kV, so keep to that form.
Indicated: 0.75kV
